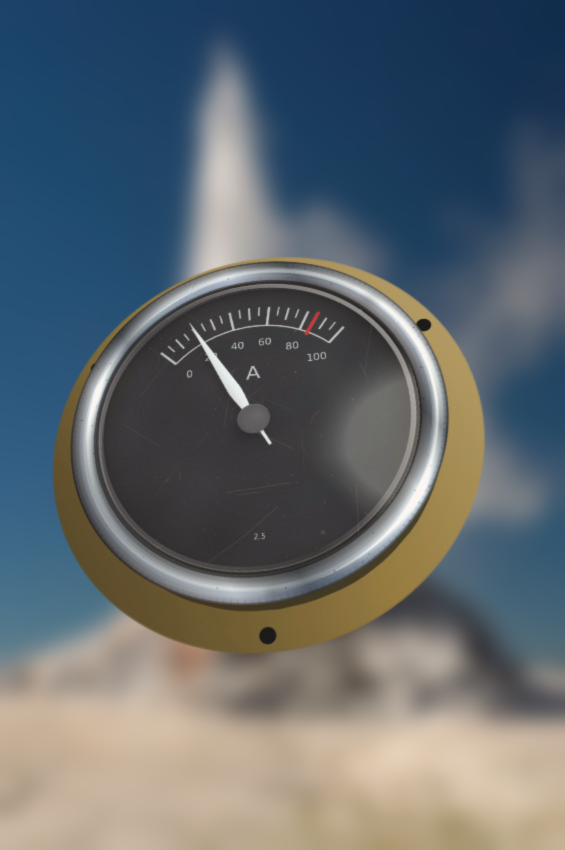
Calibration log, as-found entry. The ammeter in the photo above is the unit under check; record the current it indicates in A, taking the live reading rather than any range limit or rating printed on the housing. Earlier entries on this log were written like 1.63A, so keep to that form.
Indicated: 20A
